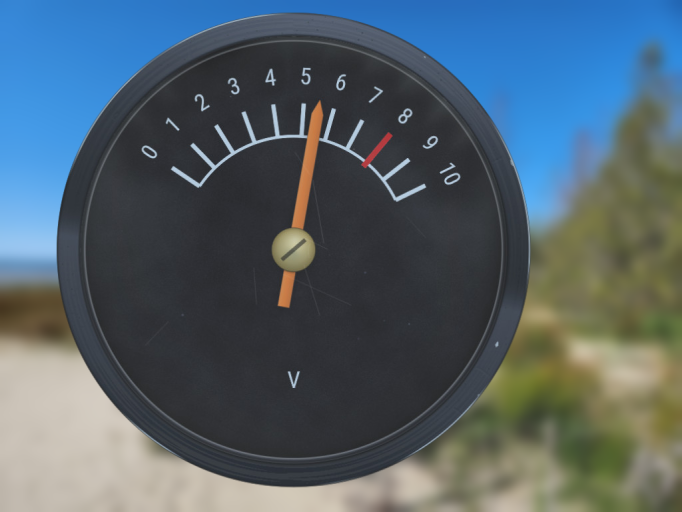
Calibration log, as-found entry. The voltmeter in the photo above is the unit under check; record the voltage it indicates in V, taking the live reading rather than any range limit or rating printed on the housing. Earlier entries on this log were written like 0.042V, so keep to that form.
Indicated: 5.5V
